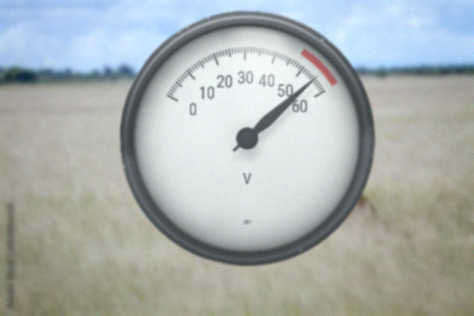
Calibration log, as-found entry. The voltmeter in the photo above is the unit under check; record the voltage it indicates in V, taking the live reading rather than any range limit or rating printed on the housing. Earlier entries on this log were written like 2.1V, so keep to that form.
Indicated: 55V
